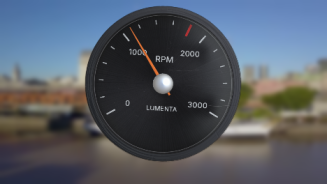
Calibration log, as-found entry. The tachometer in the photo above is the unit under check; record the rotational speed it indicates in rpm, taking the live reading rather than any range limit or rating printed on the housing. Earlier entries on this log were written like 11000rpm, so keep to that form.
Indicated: 1100rpm
